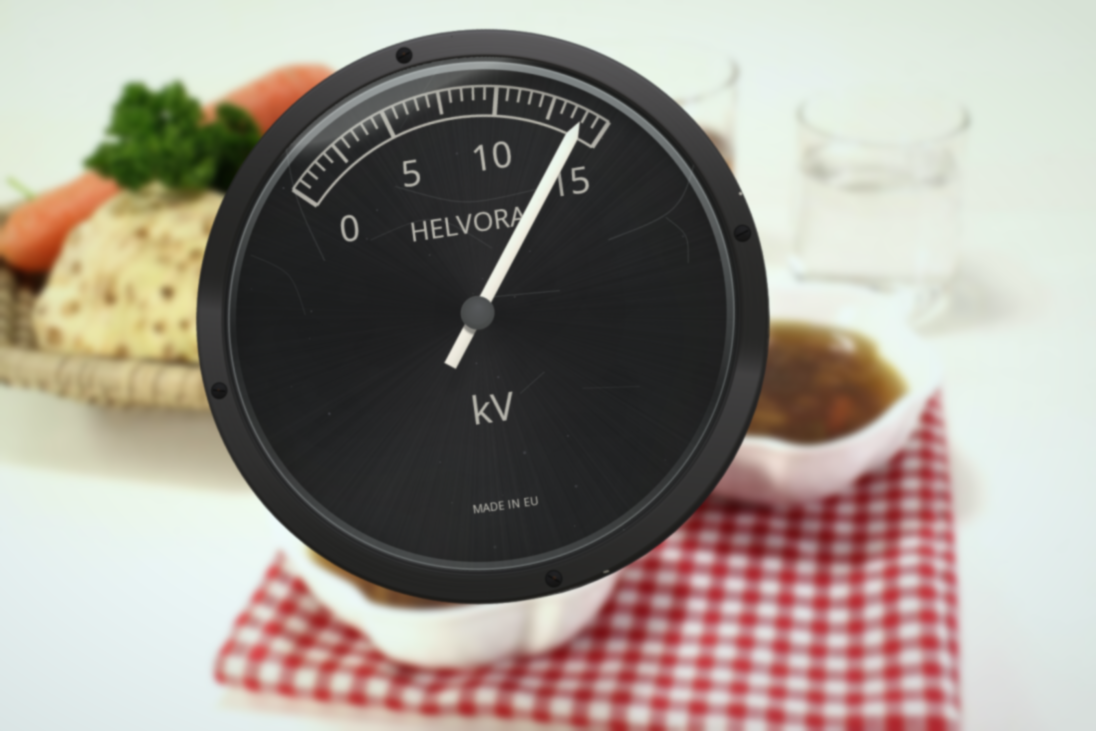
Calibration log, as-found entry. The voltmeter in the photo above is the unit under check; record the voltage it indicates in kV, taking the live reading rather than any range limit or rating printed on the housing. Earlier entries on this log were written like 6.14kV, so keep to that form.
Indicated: 14kV
